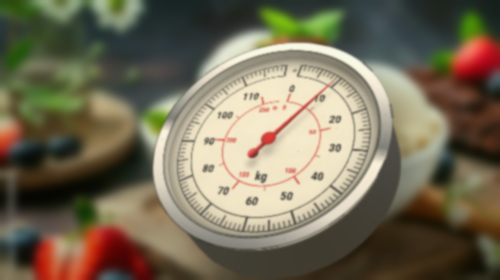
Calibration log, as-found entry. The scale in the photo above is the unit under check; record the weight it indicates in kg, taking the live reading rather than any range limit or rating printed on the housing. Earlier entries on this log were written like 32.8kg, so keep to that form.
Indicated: 10kg
